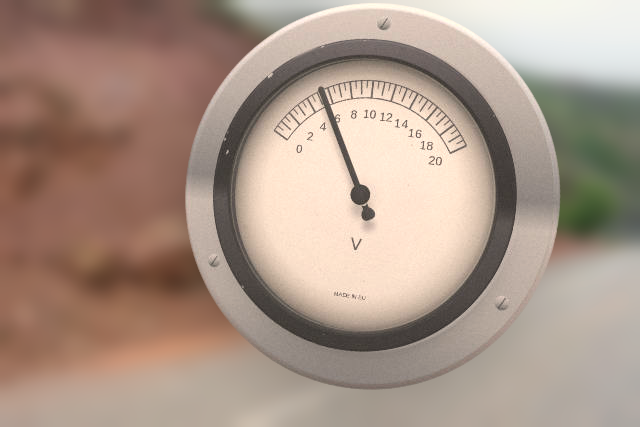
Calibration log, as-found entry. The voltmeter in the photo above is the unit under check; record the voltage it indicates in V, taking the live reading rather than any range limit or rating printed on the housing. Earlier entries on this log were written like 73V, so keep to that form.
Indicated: 5.5V
